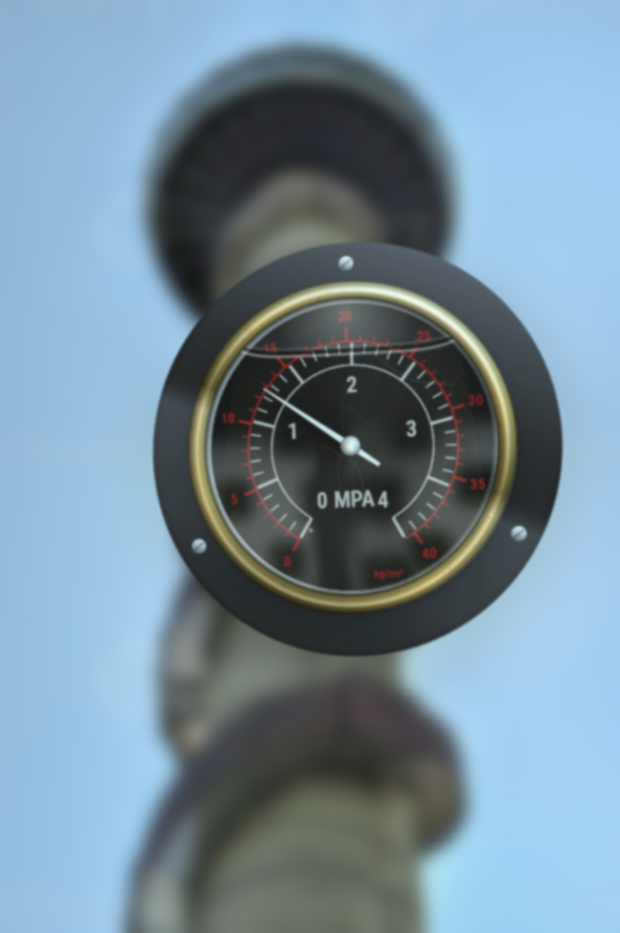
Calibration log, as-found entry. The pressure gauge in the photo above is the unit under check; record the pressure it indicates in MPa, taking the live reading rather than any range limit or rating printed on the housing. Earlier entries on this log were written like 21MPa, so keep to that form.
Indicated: 1.25MPa
